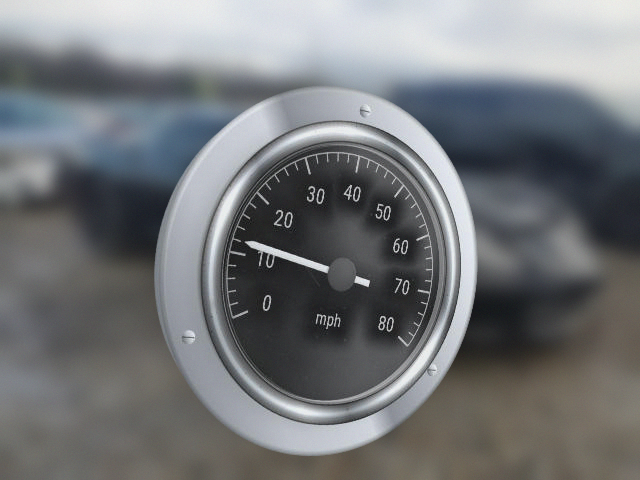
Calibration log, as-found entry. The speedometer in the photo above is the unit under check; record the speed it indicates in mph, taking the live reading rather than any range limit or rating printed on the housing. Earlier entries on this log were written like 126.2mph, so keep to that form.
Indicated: 12mph
